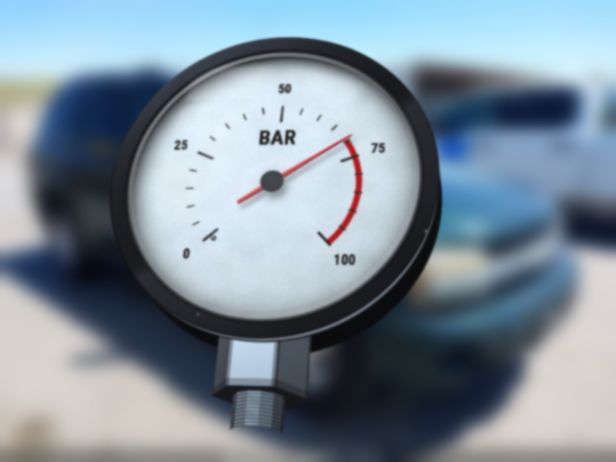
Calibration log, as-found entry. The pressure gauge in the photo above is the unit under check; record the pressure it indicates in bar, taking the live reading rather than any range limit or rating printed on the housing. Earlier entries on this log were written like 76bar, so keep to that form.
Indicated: 70bar
